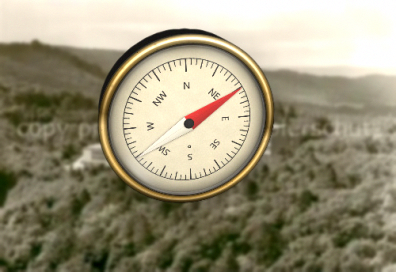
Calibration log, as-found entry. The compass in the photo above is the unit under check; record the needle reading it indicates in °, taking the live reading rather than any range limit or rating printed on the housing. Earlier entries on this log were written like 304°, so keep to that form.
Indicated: 60°
